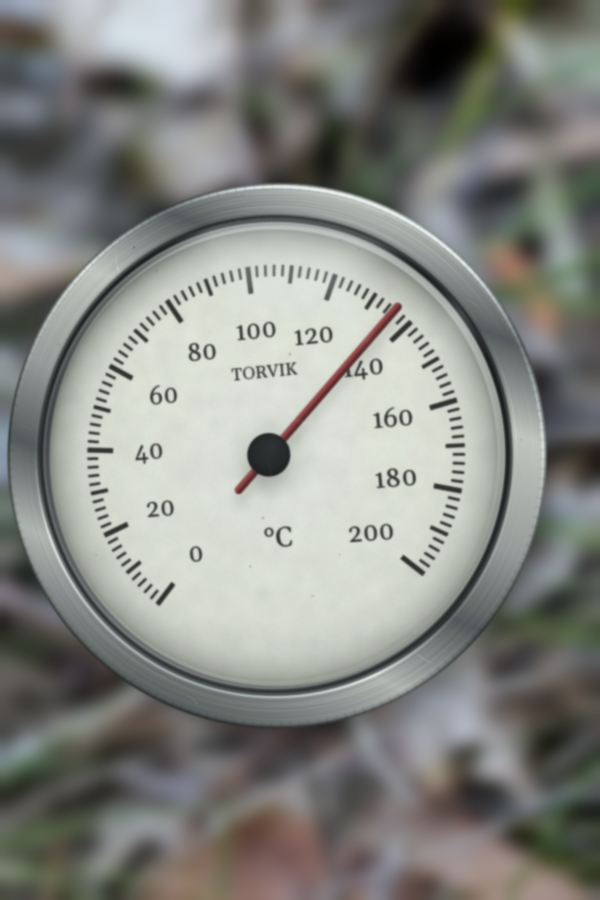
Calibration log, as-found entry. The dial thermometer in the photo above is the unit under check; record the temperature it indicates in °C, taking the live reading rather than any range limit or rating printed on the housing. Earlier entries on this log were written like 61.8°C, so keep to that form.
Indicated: 136°C
